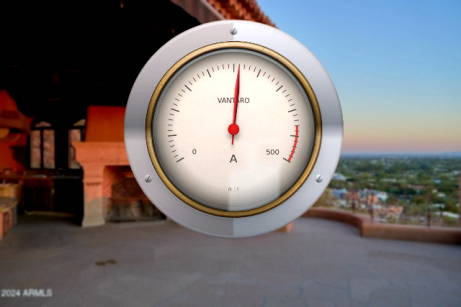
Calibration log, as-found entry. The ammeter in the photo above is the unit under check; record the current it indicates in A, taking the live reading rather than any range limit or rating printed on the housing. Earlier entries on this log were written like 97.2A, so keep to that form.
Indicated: 260A
